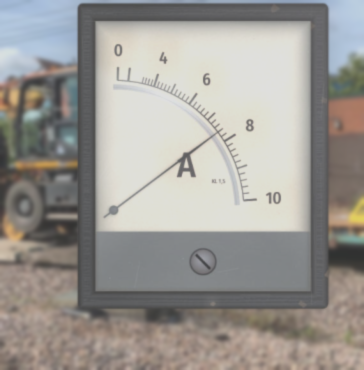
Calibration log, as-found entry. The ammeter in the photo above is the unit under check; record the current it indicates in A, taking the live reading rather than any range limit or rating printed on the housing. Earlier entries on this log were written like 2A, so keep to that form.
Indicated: 7.6A
